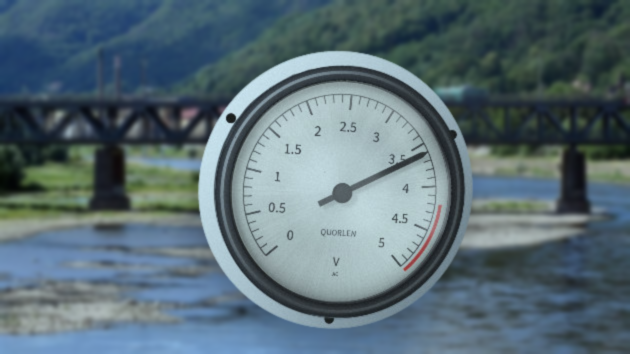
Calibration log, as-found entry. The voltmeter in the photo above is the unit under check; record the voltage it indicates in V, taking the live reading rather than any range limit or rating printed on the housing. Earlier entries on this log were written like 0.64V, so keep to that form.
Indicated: 3.6V
